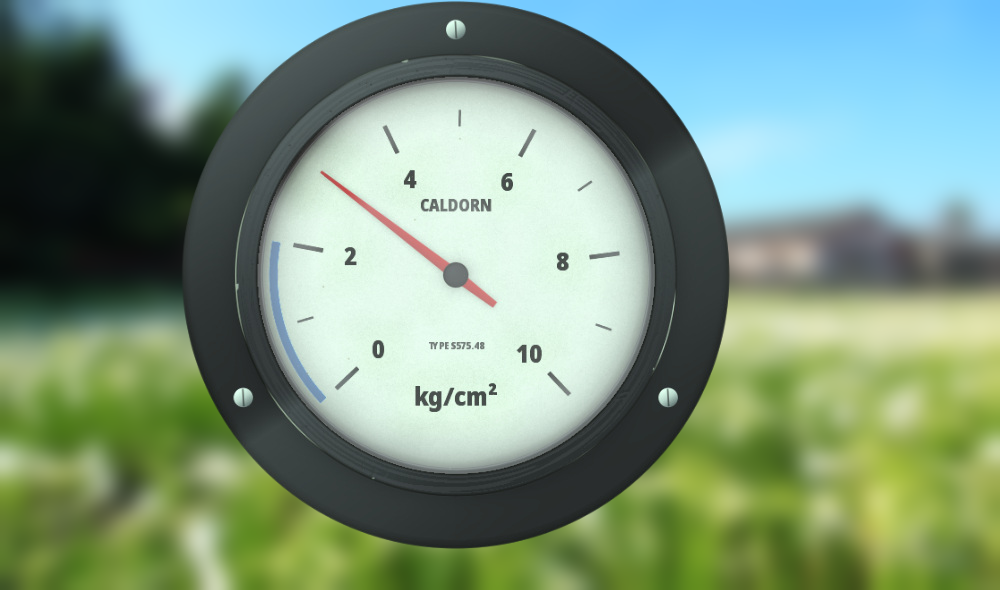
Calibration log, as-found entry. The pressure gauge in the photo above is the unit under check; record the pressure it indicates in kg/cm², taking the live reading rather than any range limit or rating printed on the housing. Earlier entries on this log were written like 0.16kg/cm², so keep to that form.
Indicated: 3kg/cm²
